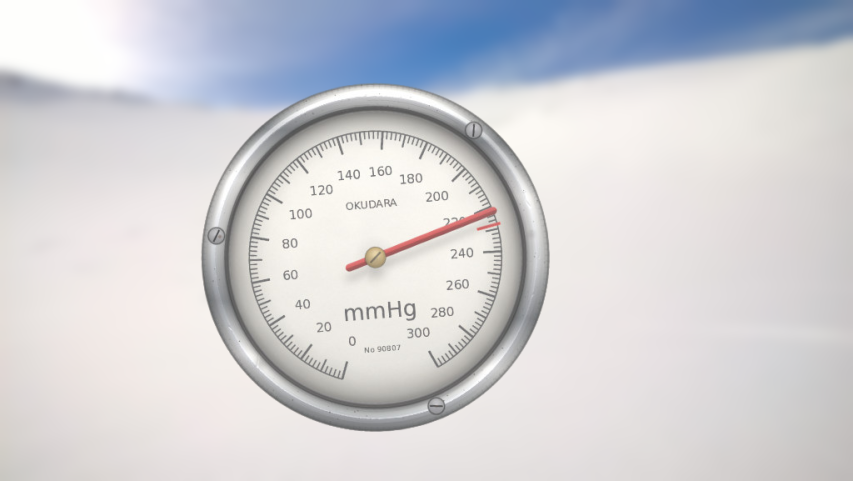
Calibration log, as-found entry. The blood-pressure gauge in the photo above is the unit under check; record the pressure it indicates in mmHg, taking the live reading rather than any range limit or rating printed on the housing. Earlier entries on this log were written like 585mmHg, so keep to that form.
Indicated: 222mmHg
